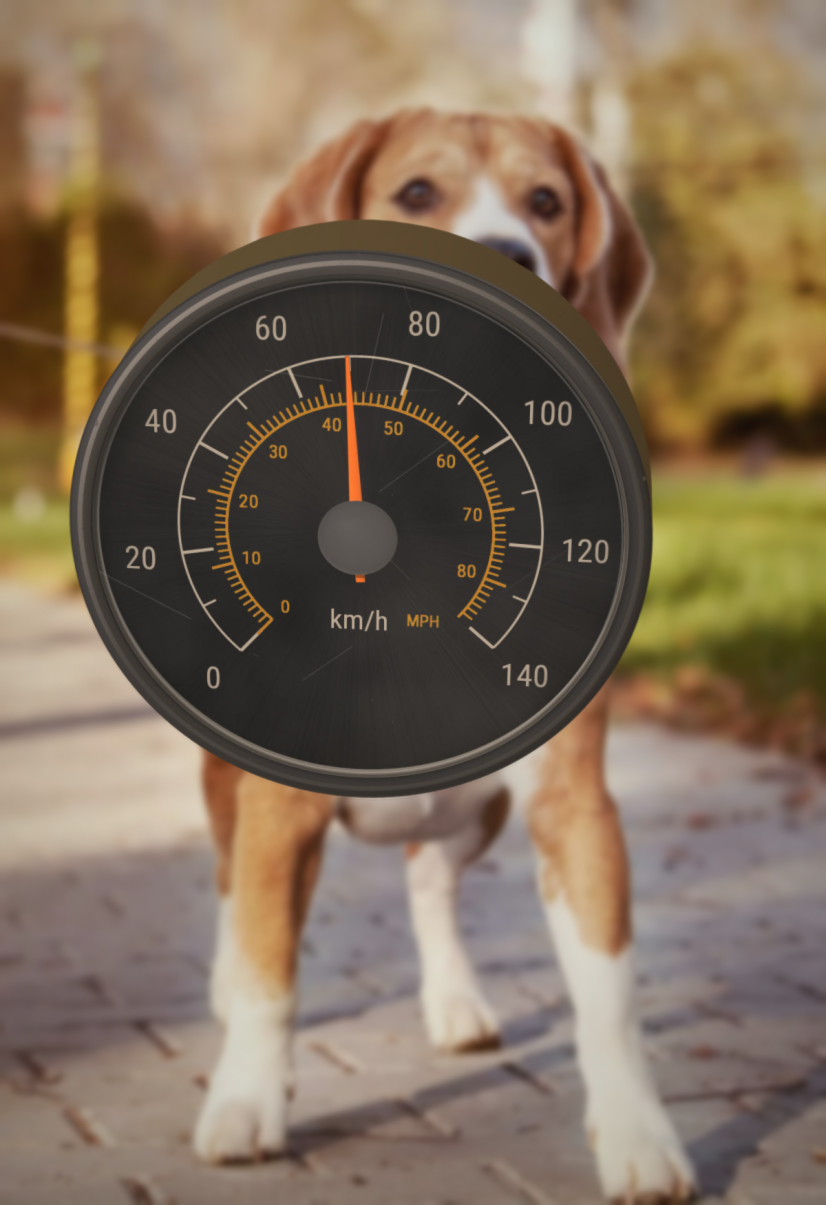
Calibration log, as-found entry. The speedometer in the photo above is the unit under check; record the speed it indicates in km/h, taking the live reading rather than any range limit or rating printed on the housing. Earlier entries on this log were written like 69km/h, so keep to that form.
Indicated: 70km/h
